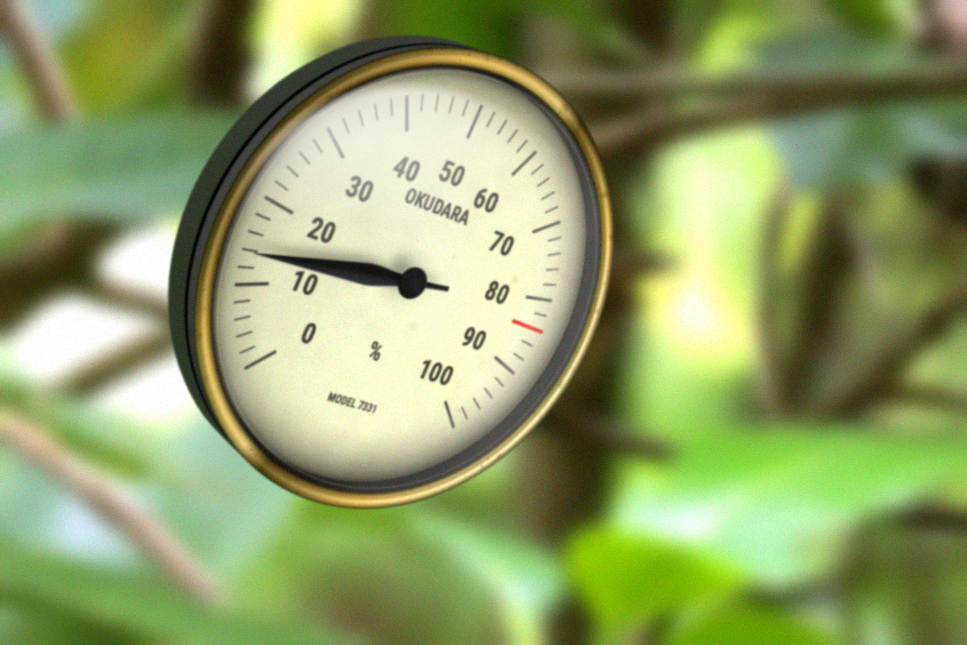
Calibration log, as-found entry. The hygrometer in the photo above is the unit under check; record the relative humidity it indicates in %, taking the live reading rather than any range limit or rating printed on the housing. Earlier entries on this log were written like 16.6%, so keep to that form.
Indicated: 14%
